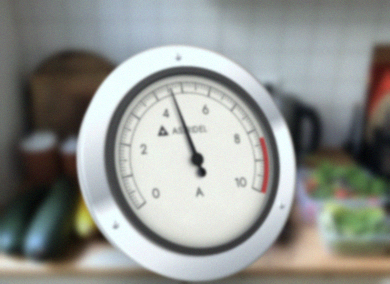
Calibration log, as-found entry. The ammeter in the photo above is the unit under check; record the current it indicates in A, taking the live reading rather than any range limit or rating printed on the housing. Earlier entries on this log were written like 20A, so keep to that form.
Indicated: 4.5A
